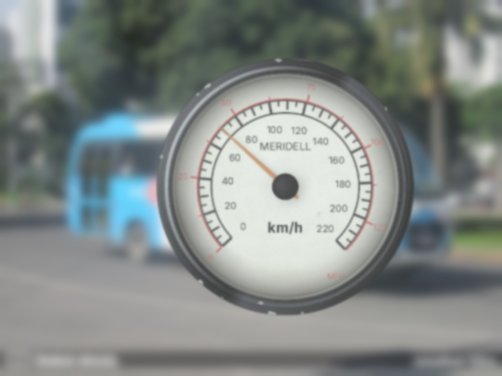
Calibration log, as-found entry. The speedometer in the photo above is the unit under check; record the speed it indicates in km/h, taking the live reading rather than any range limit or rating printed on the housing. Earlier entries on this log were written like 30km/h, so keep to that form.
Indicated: 70km/h
